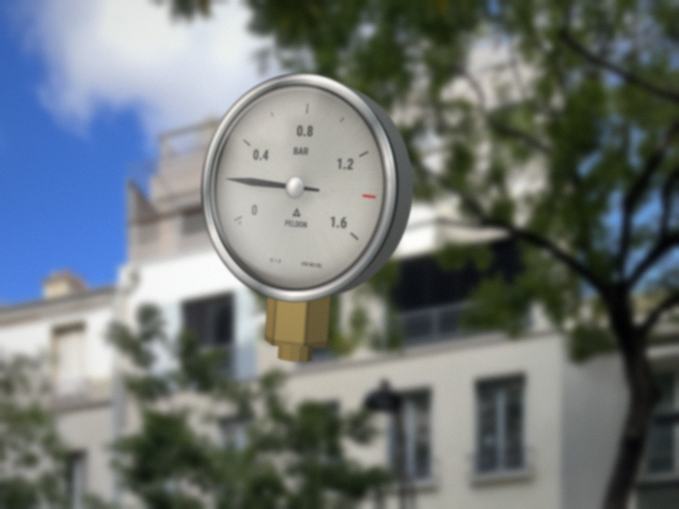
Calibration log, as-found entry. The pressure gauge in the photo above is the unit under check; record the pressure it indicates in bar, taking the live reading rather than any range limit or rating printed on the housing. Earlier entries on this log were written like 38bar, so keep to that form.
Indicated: 0.2bar
